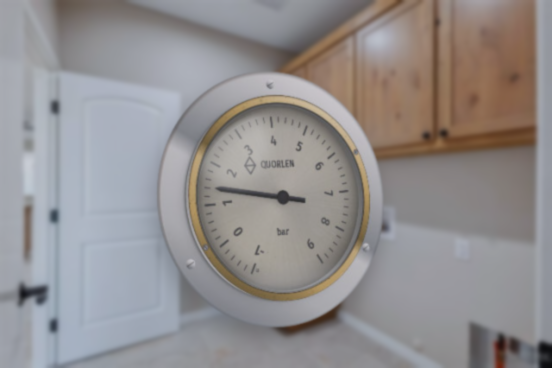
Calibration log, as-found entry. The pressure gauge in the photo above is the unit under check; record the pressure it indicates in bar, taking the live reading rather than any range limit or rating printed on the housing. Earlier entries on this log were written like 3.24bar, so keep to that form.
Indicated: 1.4bar
